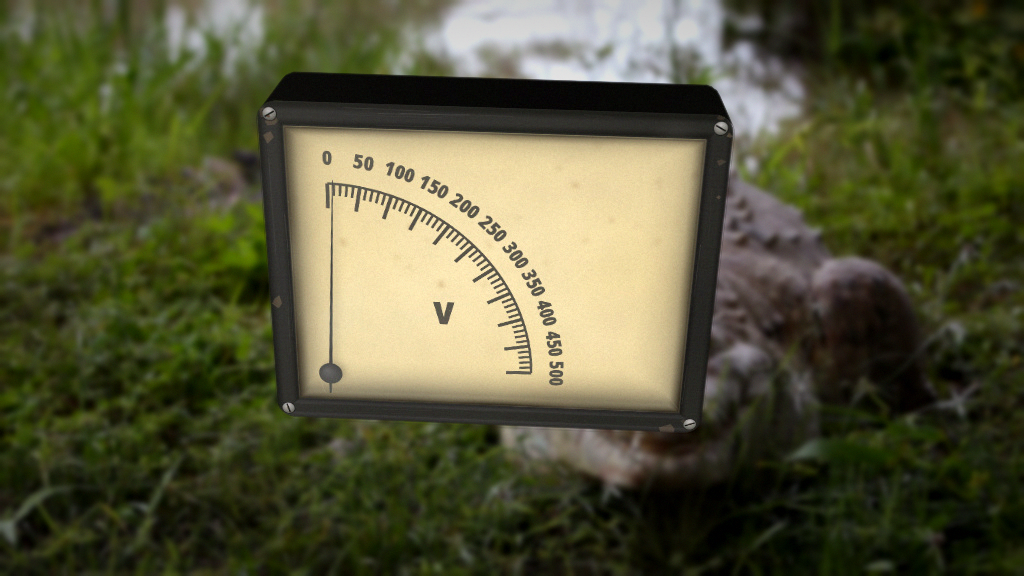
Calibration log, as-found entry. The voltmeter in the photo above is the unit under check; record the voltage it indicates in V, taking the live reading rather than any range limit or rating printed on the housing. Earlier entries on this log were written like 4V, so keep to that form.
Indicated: 10V
